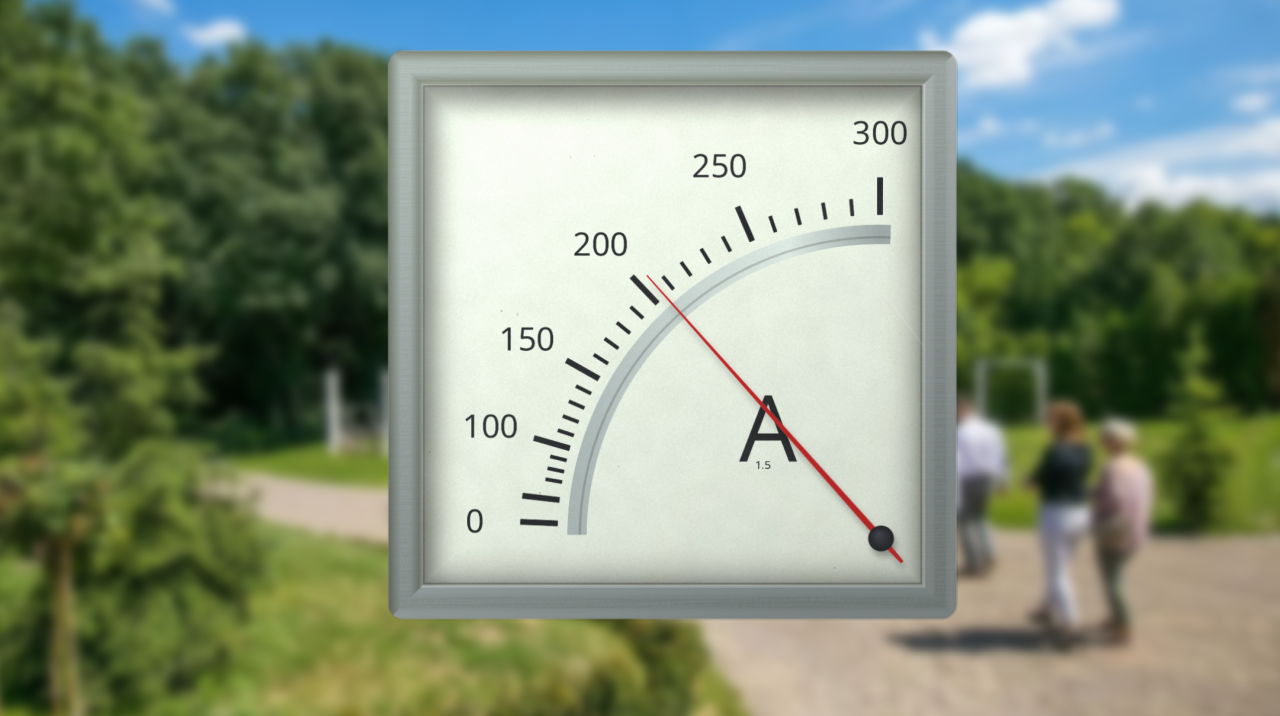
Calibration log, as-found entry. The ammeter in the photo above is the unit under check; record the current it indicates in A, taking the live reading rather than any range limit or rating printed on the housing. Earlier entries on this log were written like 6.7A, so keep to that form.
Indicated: 205A
